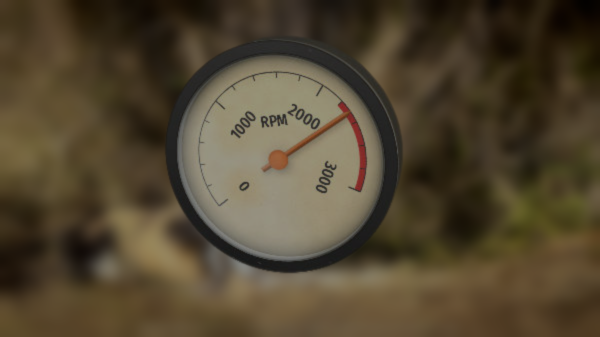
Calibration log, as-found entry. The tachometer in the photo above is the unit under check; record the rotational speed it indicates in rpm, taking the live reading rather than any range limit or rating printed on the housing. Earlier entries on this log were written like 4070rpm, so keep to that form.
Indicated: 2300rpm
